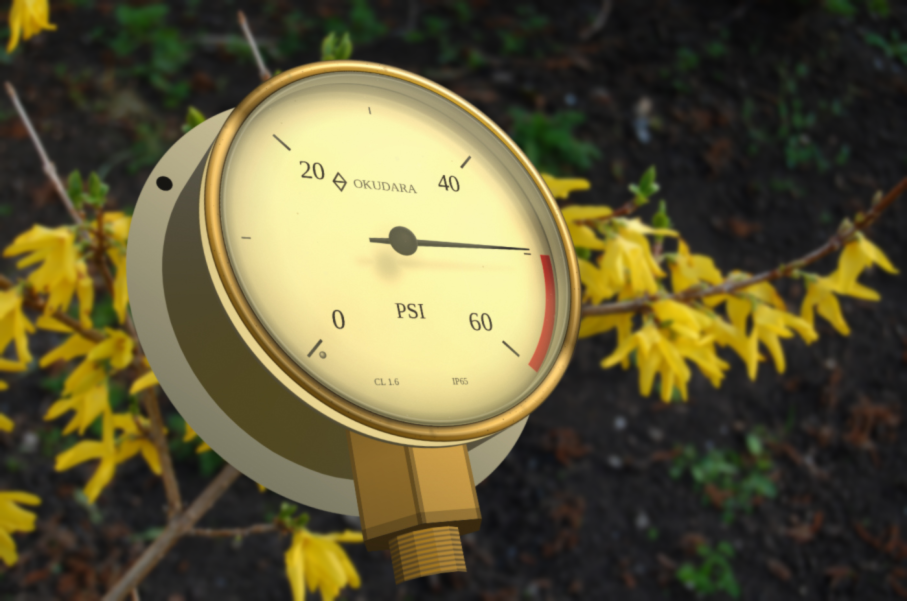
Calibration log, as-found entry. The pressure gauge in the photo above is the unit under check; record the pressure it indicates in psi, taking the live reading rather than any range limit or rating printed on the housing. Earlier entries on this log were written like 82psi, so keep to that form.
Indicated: 50psi
